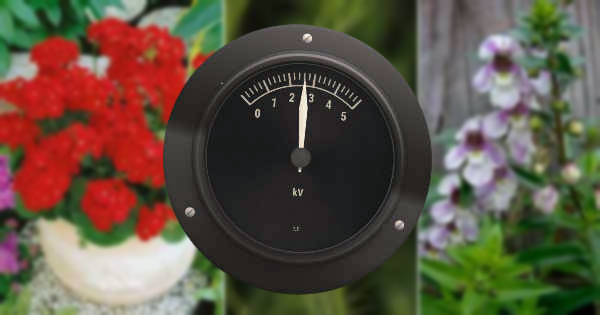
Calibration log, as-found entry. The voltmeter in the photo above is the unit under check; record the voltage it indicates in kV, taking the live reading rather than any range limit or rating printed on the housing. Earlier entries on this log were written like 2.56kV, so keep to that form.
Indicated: 2.6kV
